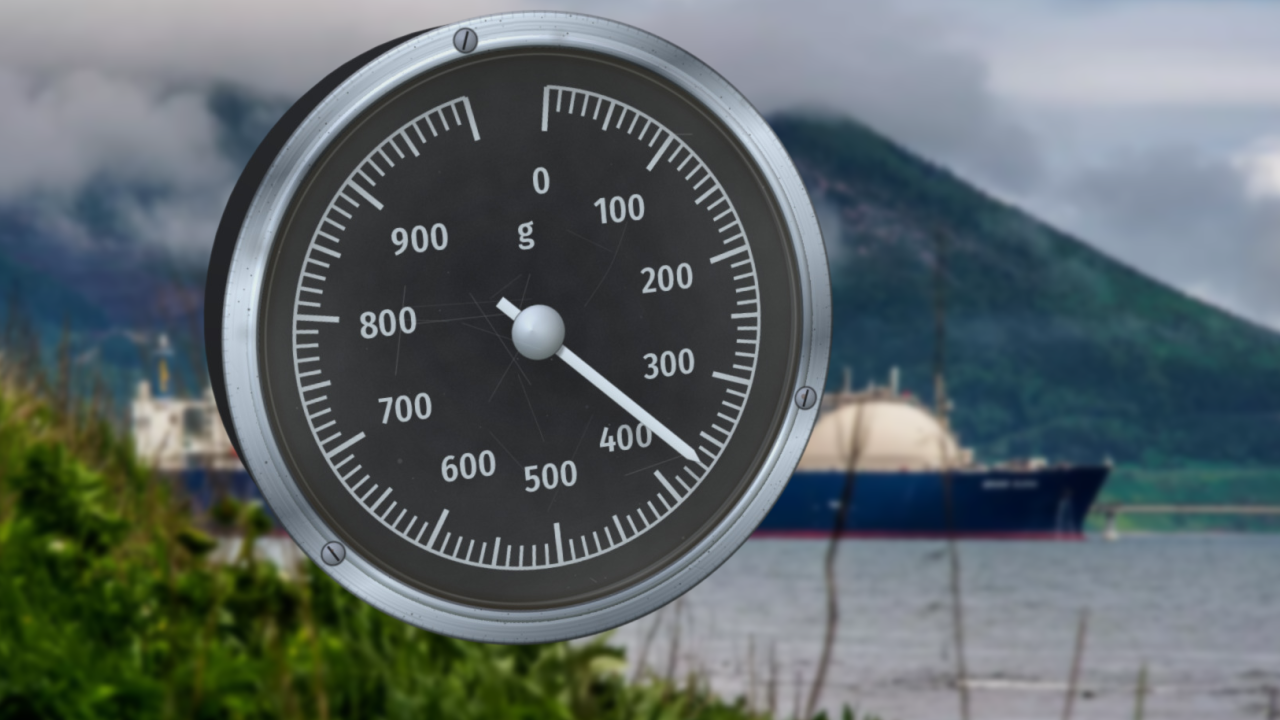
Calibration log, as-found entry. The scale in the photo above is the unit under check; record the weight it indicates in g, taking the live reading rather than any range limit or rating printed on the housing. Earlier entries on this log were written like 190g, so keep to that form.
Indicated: 370g
